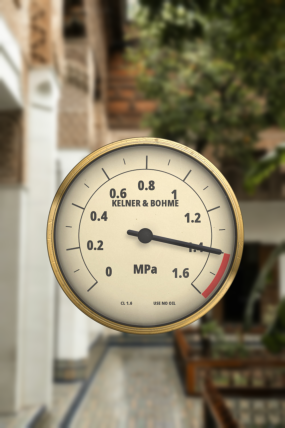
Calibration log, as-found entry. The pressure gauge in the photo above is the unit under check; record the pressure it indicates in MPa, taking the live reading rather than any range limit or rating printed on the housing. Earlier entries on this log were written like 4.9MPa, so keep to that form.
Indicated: 1.4MPa
